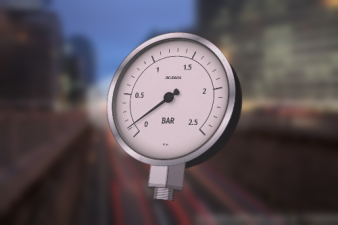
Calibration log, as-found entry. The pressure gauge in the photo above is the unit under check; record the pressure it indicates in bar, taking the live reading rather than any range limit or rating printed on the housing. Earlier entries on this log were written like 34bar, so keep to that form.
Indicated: 0.1bar
